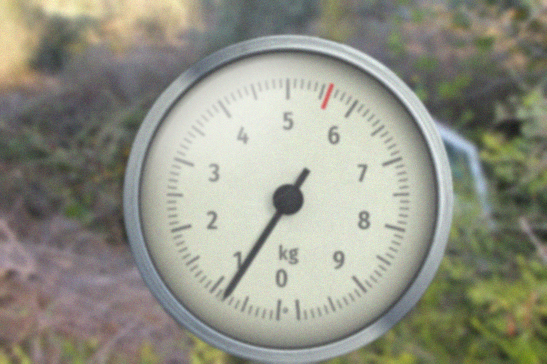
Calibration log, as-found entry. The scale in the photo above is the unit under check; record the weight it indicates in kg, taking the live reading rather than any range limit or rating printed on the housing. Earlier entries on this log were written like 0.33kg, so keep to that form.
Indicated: 0.8kg
